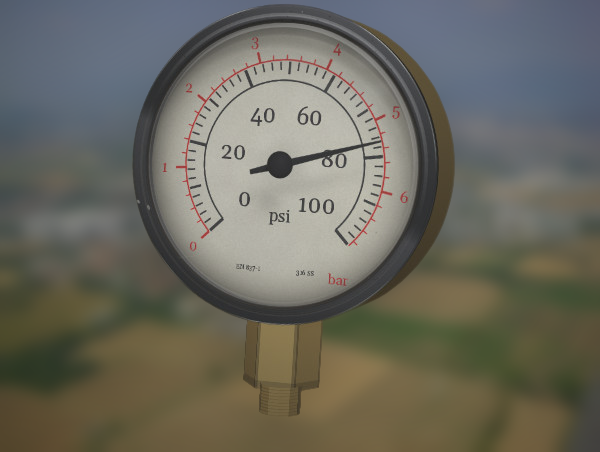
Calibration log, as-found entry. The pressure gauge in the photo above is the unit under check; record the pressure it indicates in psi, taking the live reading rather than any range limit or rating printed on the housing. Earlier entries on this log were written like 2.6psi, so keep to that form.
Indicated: 77psi
